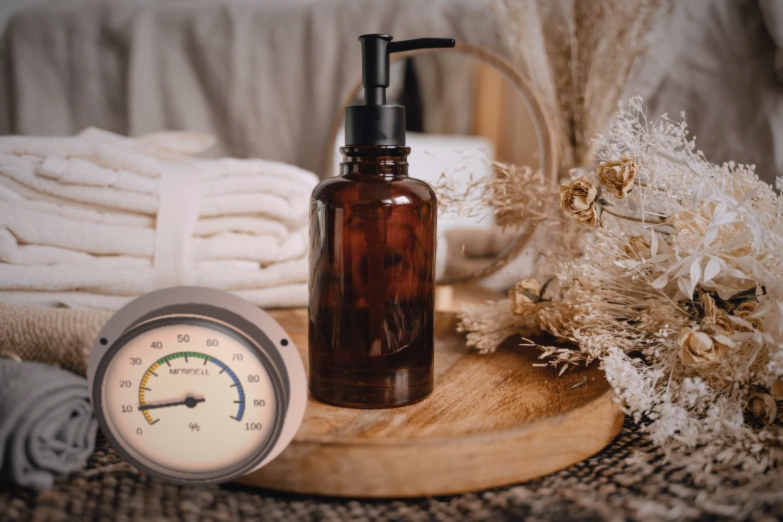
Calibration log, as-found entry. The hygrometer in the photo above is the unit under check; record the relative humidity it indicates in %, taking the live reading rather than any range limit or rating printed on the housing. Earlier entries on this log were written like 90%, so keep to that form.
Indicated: 10%
